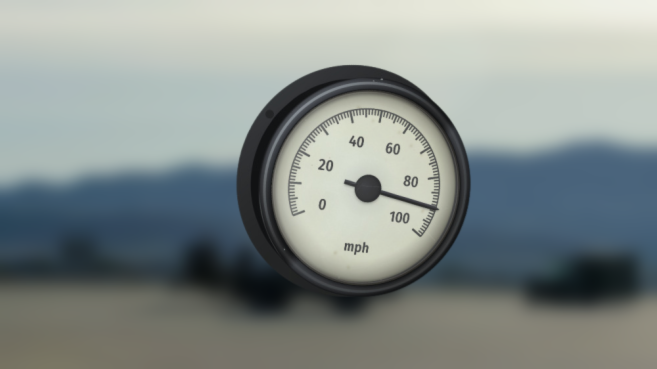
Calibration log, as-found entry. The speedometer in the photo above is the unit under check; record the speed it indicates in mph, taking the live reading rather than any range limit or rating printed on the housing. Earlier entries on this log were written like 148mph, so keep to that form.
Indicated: 90mph
